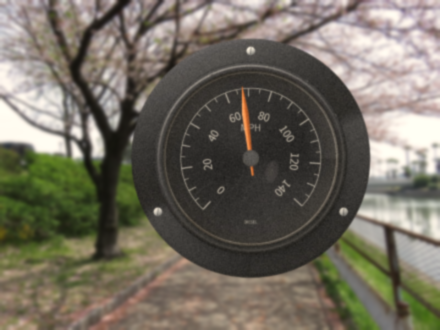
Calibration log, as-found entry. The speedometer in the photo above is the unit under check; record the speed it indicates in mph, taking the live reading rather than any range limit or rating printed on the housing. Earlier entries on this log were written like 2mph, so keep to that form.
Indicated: 67.5mph
